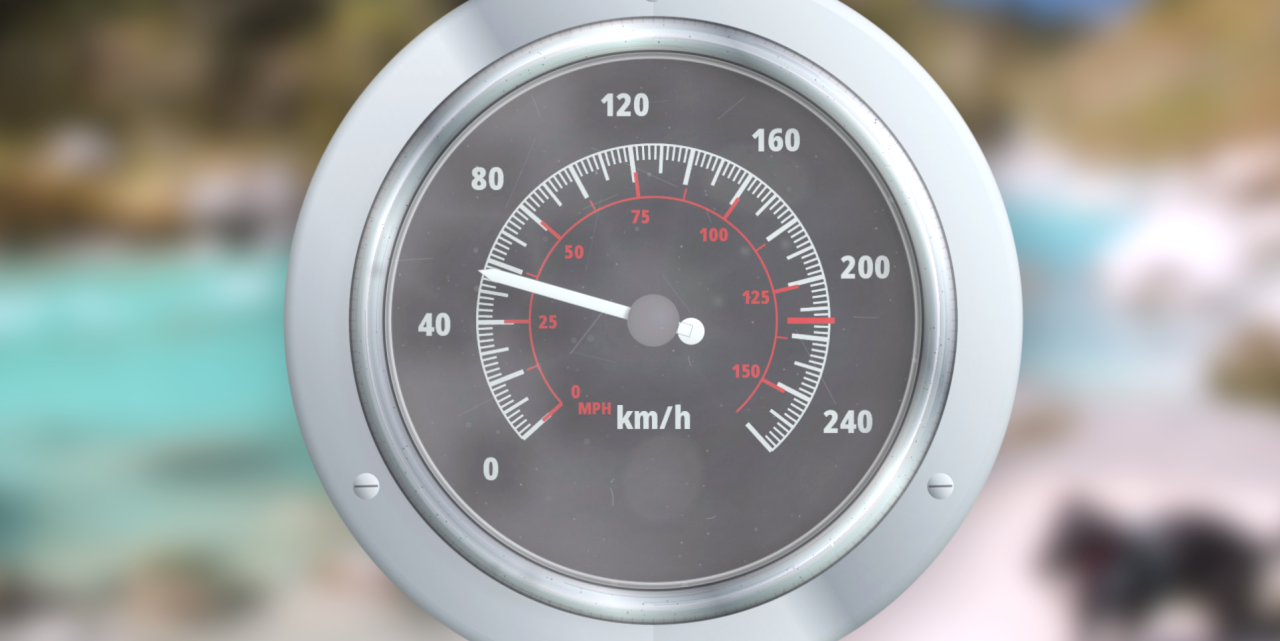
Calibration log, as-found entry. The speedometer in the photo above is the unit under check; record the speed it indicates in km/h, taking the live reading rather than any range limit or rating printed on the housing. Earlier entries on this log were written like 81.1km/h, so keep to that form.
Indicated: 56km/h
